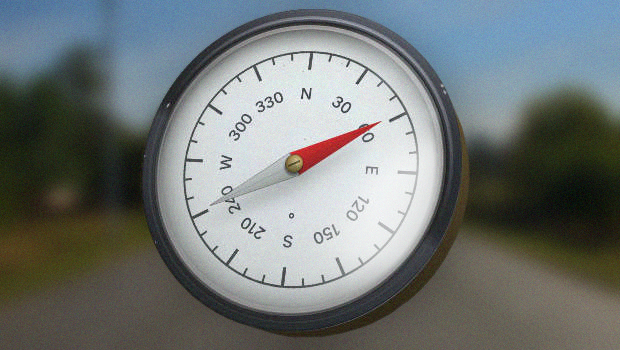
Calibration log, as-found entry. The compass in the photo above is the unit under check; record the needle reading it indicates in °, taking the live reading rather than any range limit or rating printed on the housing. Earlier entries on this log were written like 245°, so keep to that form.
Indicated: 60°
